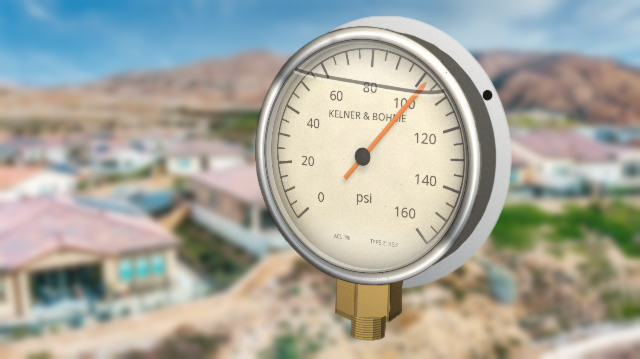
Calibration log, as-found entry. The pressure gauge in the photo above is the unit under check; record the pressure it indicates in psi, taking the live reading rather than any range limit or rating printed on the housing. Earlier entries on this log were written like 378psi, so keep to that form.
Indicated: 102.5psi
